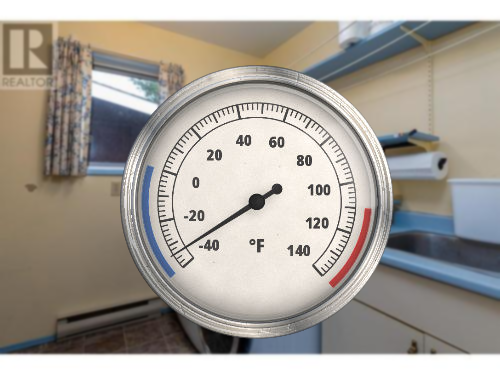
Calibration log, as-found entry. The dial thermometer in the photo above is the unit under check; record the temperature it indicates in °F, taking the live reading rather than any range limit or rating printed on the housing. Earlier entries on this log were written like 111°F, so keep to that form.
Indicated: -34°F
